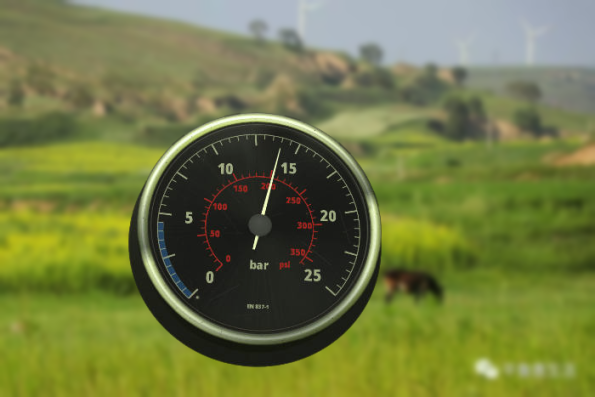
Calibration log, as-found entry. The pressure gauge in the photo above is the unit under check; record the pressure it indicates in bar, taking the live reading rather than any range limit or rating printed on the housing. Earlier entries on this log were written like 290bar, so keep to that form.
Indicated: 14bar
